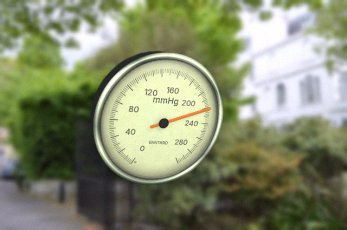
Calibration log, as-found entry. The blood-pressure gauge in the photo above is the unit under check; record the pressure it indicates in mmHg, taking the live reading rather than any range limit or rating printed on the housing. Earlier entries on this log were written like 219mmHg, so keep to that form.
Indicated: 220mmHg
